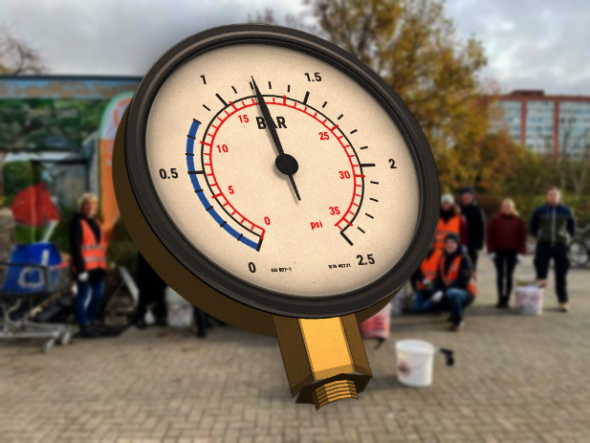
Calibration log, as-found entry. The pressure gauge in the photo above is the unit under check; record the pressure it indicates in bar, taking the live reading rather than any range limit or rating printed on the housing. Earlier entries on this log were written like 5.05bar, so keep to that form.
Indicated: 1.2bar
